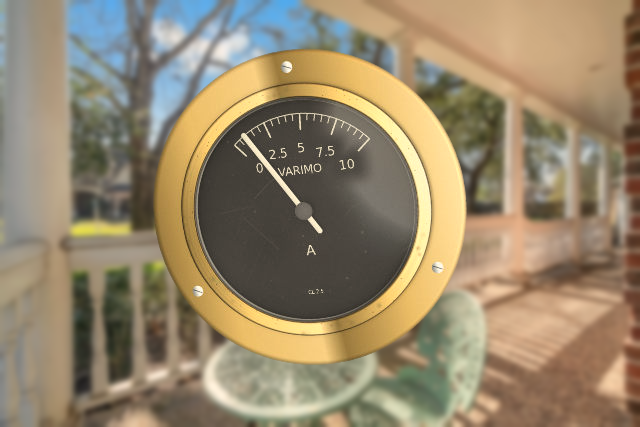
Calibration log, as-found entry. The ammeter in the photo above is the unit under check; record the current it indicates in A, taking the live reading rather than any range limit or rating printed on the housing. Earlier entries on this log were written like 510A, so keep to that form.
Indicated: 1A
